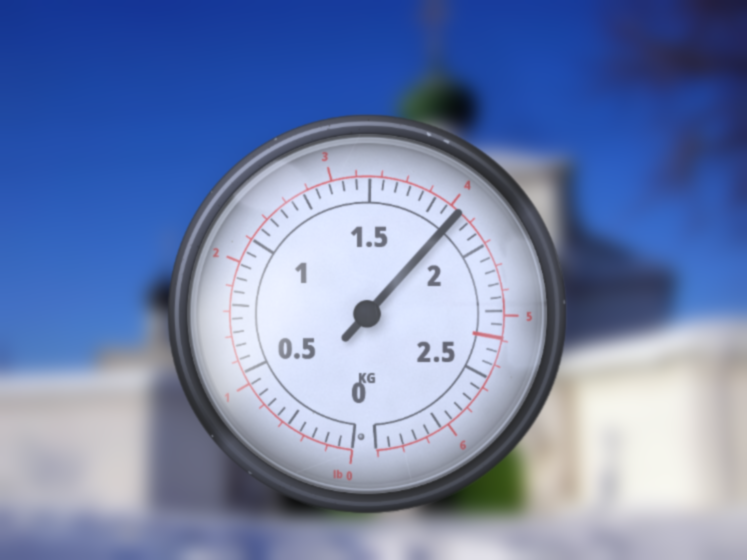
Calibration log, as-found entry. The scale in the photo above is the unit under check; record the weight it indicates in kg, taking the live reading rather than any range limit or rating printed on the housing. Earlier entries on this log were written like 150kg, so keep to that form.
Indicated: 1.85kg
